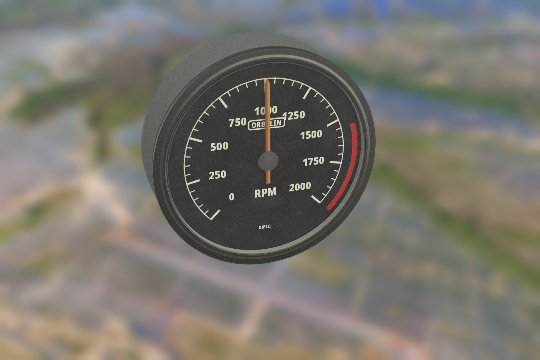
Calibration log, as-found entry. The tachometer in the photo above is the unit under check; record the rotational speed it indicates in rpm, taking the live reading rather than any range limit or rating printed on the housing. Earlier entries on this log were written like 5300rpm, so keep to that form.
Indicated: 1000rpm
